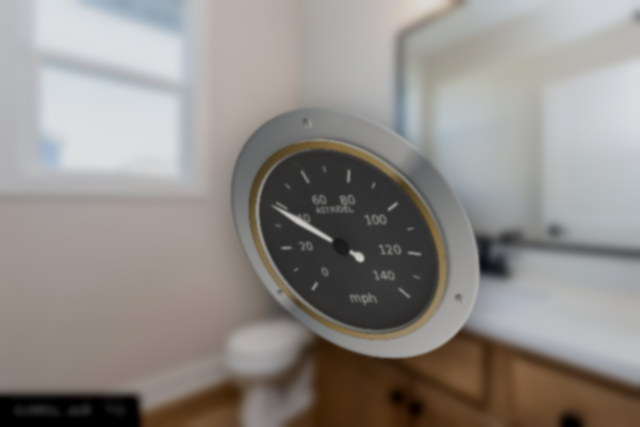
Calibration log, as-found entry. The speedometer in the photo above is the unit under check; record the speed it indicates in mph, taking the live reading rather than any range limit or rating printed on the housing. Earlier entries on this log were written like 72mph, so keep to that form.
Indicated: 40mph
